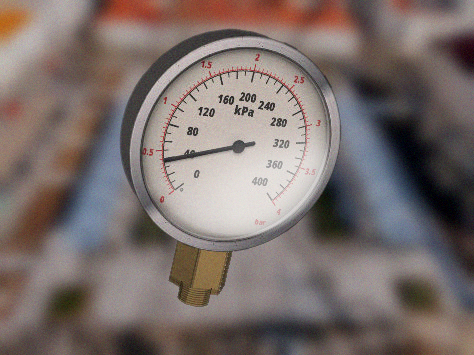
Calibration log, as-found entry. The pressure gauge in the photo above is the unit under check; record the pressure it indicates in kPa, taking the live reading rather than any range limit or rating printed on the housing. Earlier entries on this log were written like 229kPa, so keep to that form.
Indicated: 40kPa
